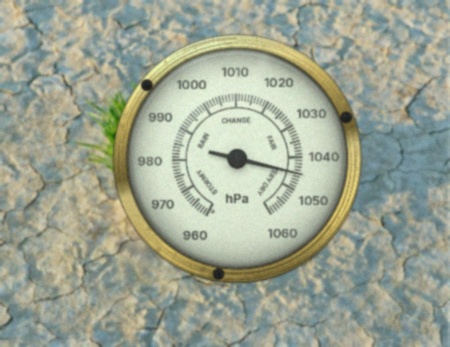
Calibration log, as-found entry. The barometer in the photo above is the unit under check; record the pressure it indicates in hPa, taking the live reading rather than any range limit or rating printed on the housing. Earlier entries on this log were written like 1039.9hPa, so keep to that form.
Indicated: 1045hPa
